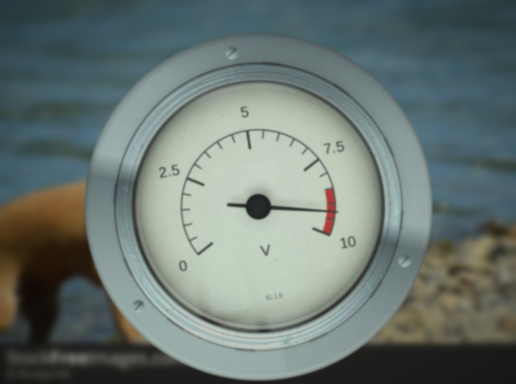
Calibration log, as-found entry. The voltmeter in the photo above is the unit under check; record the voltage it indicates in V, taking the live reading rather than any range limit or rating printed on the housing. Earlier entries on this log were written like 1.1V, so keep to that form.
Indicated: 9.25V
